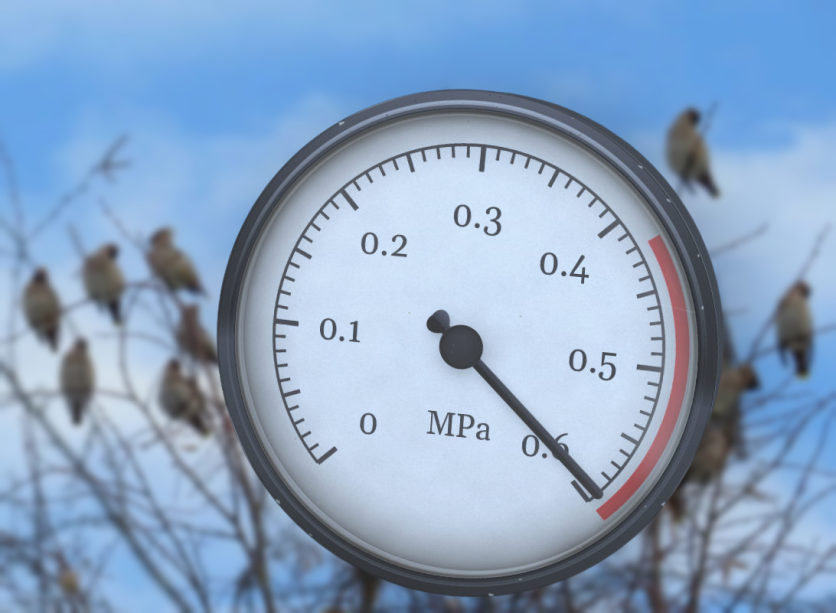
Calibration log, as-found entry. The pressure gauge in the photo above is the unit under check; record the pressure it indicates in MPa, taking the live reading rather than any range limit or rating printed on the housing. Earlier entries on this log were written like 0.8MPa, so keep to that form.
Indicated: 0.59MPa
